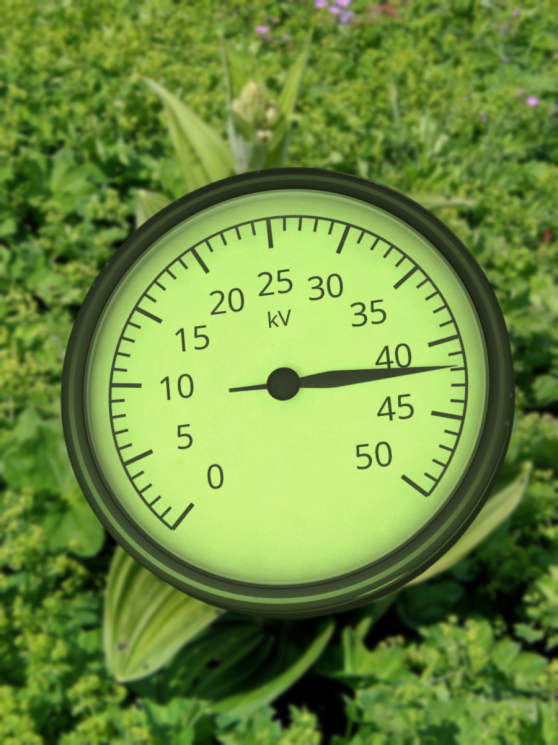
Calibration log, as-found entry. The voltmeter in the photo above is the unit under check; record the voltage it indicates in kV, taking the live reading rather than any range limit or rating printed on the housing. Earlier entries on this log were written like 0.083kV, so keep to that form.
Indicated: 42kV
